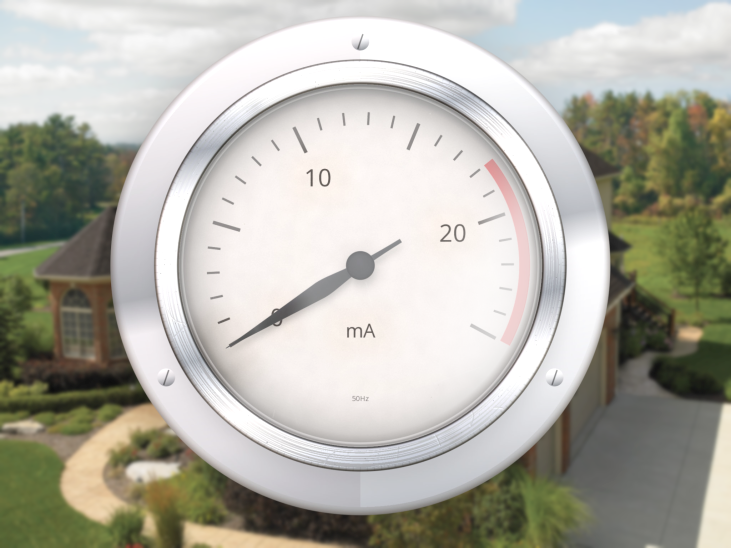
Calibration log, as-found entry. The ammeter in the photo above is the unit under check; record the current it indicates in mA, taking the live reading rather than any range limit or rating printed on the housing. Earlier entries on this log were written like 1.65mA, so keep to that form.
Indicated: 0mA
